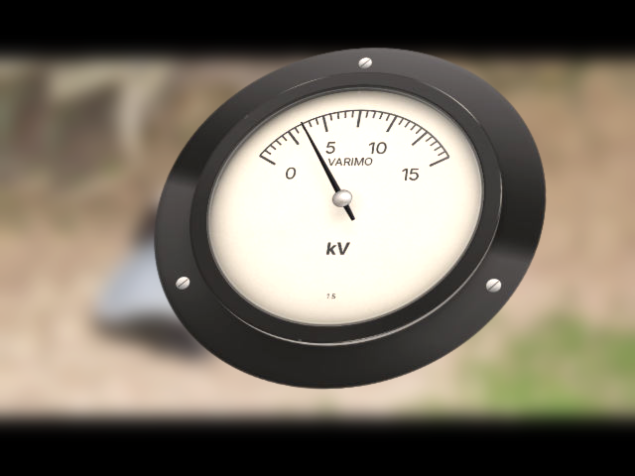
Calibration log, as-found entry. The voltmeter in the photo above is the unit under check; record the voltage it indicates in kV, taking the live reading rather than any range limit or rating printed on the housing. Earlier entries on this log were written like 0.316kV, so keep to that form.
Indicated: 3.5kV
